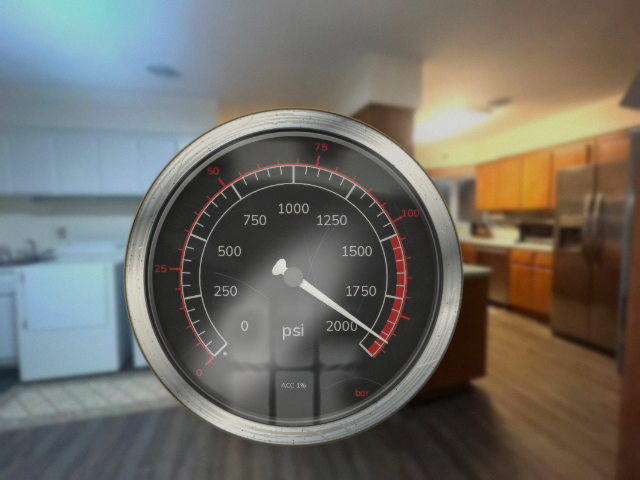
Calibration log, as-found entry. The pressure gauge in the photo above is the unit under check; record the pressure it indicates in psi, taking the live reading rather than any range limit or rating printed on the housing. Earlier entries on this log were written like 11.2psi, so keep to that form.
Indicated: 1925psi
